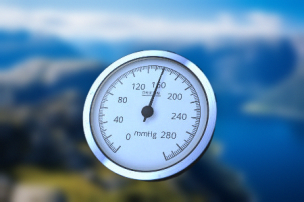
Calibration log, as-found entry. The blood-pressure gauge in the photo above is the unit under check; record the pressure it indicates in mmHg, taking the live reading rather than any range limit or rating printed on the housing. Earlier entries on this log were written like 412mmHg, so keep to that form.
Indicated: 160mmHg
